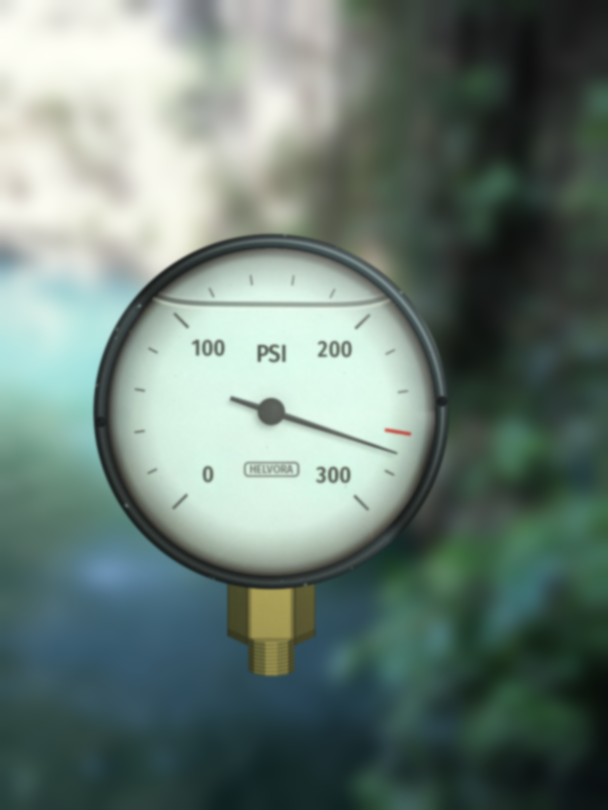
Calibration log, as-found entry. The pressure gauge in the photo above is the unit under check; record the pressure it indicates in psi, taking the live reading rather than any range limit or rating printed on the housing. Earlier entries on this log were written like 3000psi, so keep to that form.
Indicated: 270psi
